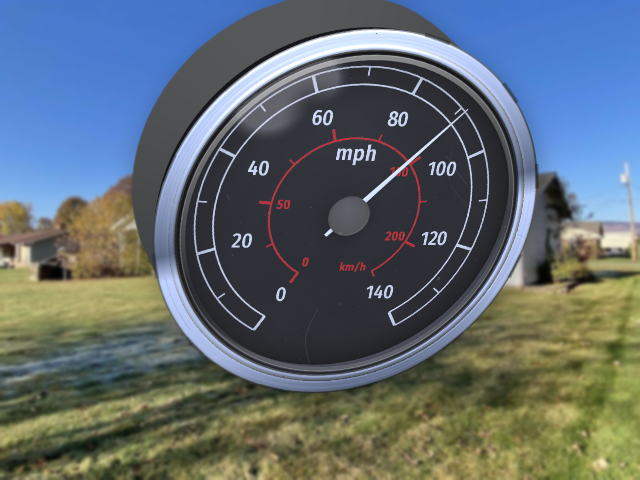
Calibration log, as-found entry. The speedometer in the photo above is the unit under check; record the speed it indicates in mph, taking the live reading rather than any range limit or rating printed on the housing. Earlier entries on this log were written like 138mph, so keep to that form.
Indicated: 90mph
